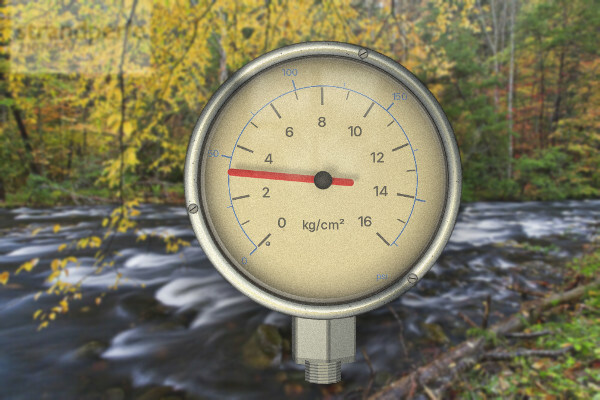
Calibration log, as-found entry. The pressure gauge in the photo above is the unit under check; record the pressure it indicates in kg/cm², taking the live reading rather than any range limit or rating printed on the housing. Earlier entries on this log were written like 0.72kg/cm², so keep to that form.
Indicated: 3kg/cm²
